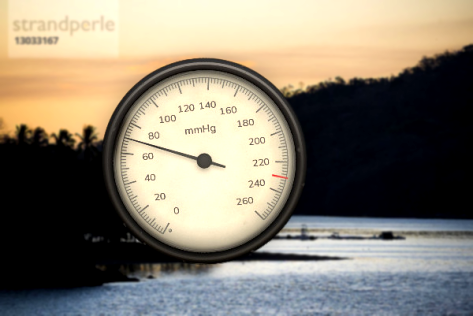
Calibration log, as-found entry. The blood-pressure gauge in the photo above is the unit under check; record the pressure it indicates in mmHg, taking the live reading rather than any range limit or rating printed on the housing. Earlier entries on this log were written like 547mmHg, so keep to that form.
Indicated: 70mmHg
